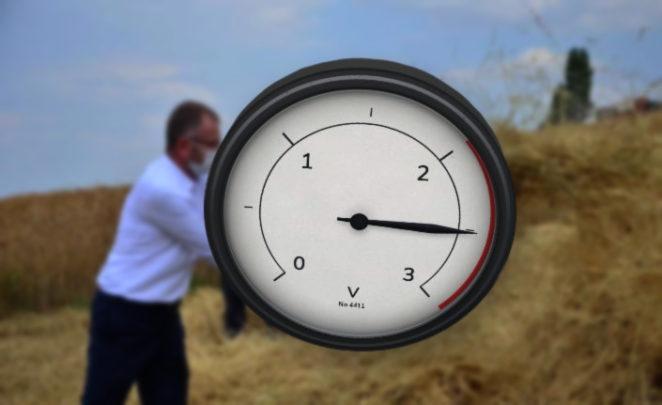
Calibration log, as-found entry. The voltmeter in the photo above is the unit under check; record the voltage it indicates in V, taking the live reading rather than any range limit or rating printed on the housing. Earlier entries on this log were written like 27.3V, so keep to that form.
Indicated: 2.5V
